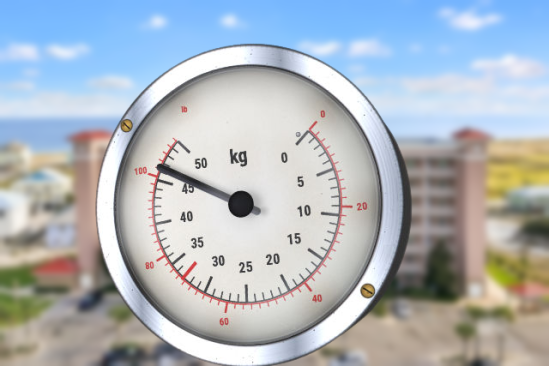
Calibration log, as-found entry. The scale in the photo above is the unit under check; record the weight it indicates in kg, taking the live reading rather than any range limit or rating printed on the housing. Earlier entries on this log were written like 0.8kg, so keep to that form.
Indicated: 46.5kg
